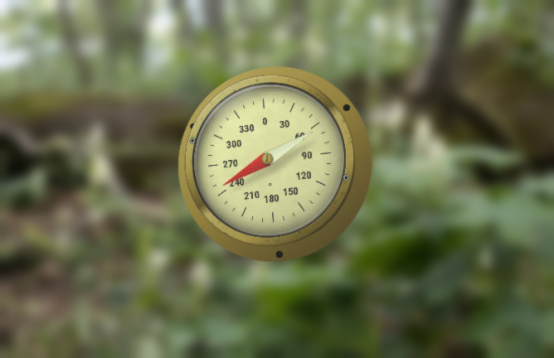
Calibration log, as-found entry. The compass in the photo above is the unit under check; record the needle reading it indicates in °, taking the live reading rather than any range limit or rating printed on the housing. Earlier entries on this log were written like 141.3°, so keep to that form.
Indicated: 245°
